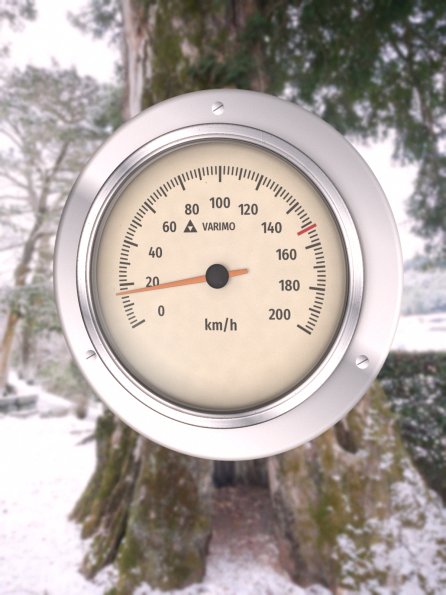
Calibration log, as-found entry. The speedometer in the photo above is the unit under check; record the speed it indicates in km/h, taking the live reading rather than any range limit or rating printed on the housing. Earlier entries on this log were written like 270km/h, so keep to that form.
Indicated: 16km/h
